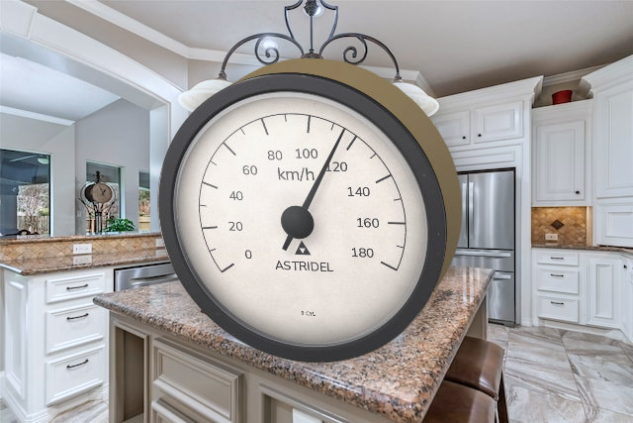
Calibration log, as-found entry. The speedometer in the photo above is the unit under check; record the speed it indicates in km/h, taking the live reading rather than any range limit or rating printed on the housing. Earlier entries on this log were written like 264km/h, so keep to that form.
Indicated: 115km/h
